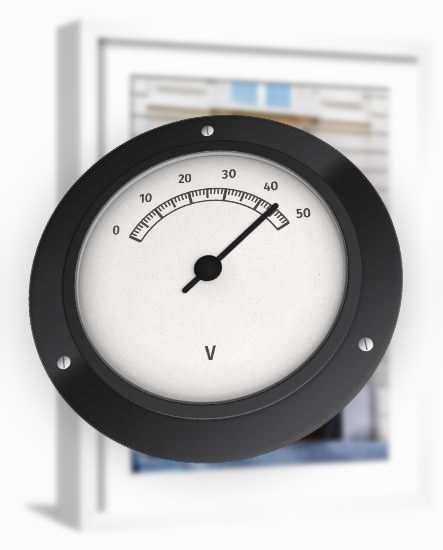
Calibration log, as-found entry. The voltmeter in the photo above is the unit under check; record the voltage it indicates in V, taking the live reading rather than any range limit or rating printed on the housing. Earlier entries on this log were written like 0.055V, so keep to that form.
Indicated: 45V
